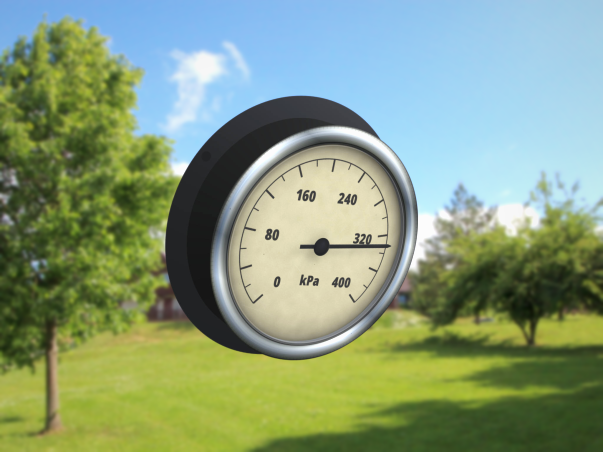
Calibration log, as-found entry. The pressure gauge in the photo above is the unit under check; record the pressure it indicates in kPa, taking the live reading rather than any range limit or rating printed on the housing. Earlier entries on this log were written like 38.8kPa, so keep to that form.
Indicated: 330kPa
